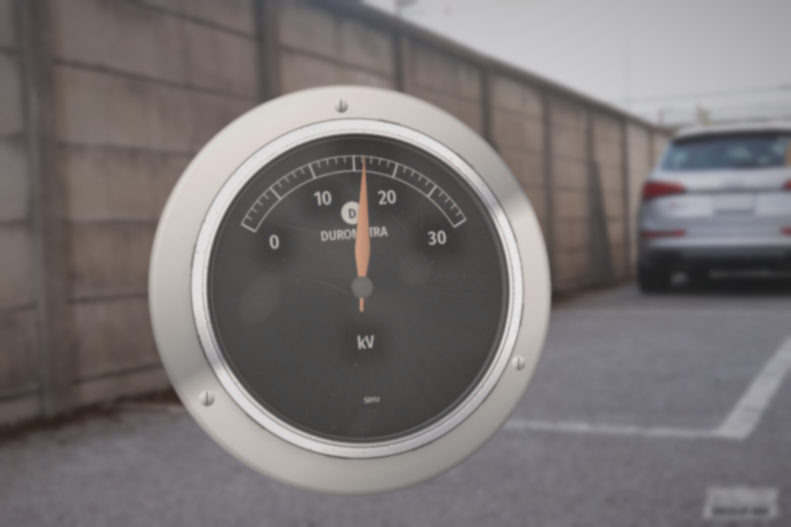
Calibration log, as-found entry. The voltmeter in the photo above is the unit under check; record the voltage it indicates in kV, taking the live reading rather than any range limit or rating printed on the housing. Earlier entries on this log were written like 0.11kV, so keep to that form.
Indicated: 16kV
